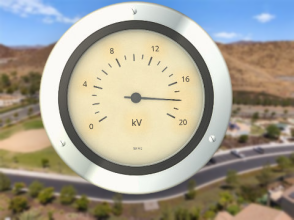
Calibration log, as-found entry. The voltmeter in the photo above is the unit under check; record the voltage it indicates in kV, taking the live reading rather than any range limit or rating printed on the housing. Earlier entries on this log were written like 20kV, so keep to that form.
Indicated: 18kV
